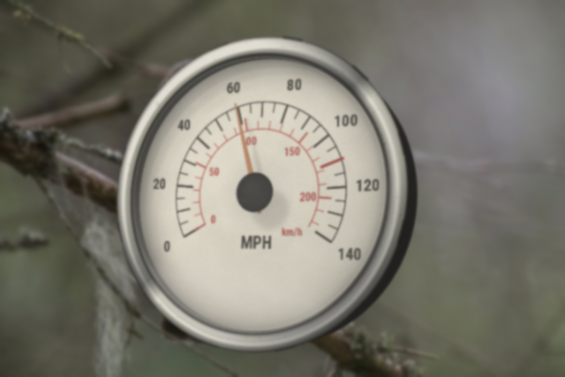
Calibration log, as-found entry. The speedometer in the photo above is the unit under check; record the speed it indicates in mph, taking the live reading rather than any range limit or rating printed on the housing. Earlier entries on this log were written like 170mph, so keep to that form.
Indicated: 60mph
